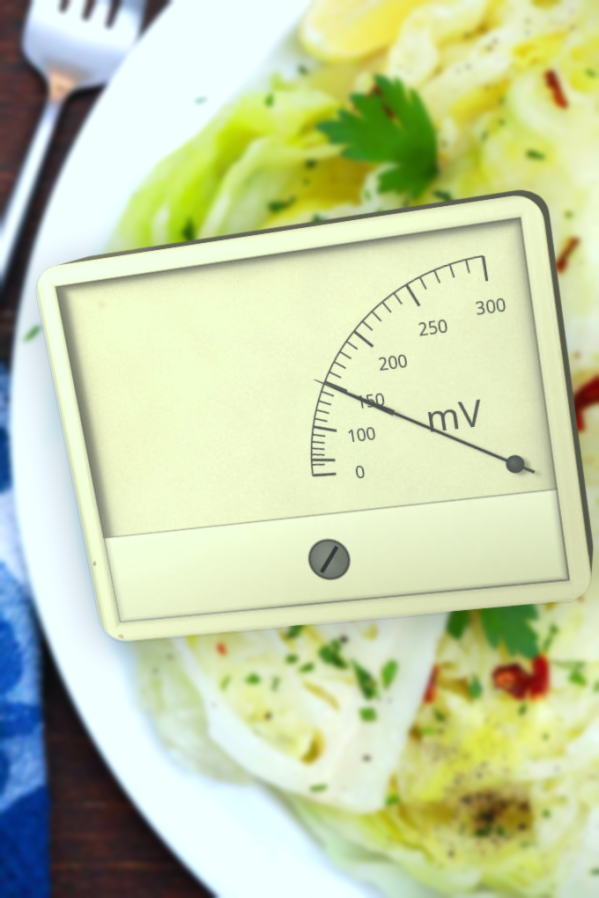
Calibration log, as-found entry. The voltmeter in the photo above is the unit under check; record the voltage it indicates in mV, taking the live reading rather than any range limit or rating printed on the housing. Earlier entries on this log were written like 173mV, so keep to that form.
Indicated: 150mV
